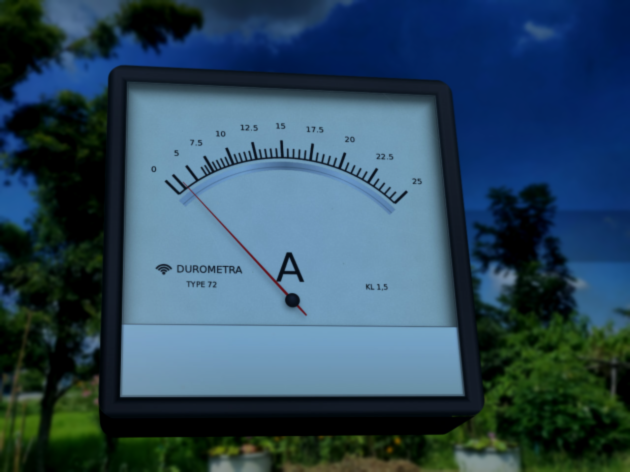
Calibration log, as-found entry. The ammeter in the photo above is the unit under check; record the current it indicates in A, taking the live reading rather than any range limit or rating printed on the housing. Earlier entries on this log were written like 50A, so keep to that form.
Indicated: 2.5A
